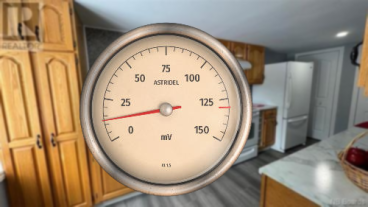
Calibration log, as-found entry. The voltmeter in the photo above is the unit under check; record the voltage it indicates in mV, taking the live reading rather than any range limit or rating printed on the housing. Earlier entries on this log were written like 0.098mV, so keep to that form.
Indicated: 12.5mV
